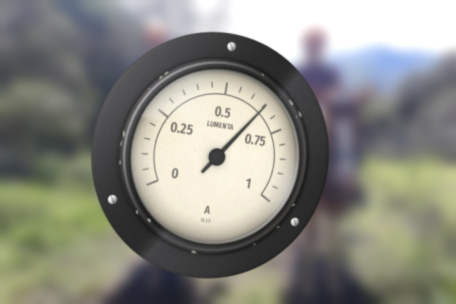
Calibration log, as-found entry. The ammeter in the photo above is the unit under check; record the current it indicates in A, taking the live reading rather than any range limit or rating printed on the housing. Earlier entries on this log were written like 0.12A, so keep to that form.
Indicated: 0.65A
